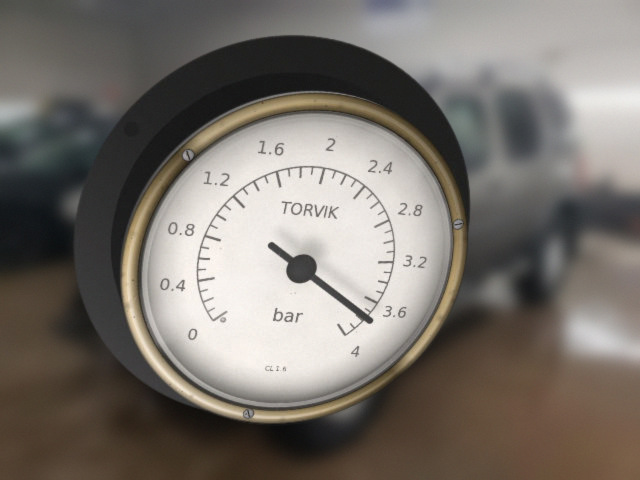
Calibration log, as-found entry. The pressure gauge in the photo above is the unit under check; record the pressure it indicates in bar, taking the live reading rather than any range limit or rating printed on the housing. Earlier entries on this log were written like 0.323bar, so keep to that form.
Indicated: 3.75bar
